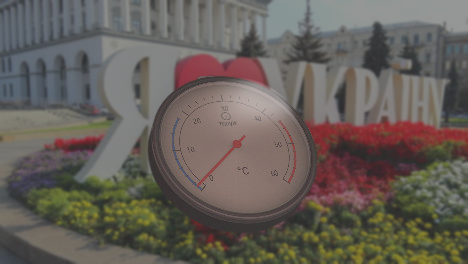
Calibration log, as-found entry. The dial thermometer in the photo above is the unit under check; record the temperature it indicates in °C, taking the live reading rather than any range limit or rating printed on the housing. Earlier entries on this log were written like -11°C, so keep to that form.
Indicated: 1°C
